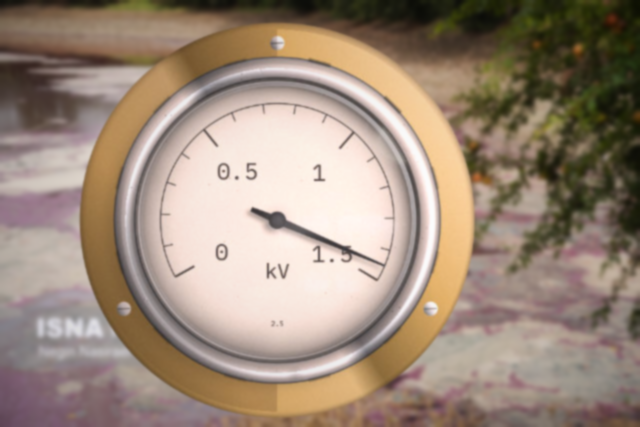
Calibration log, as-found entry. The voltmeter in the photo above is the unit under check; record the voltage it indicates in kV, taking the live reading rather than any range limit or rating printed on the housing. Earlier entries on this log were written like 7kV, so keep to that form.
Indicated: 1.45kV
